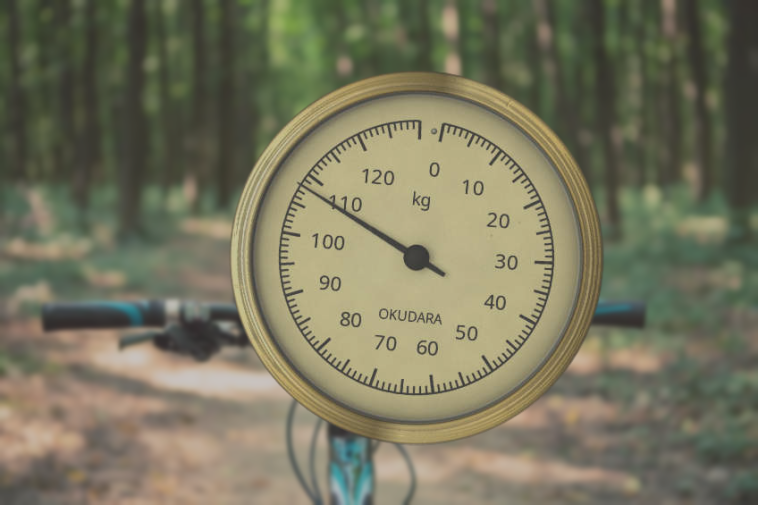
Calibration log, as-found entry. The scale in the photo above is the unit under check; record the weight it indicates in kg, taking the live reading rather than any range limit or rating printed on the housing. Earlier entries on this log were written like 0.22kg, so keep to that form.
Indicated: 108kg
